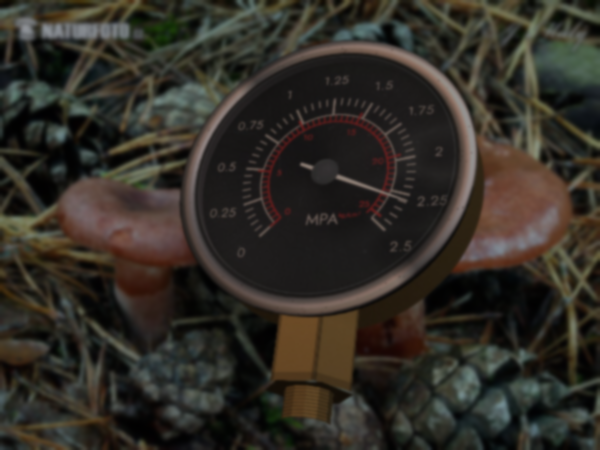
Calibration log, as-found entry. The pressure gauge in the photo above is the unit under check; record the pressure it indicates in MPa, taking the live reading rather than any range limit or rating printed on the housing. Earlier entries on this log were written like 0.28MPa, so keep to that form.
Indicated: 2.3MPa
